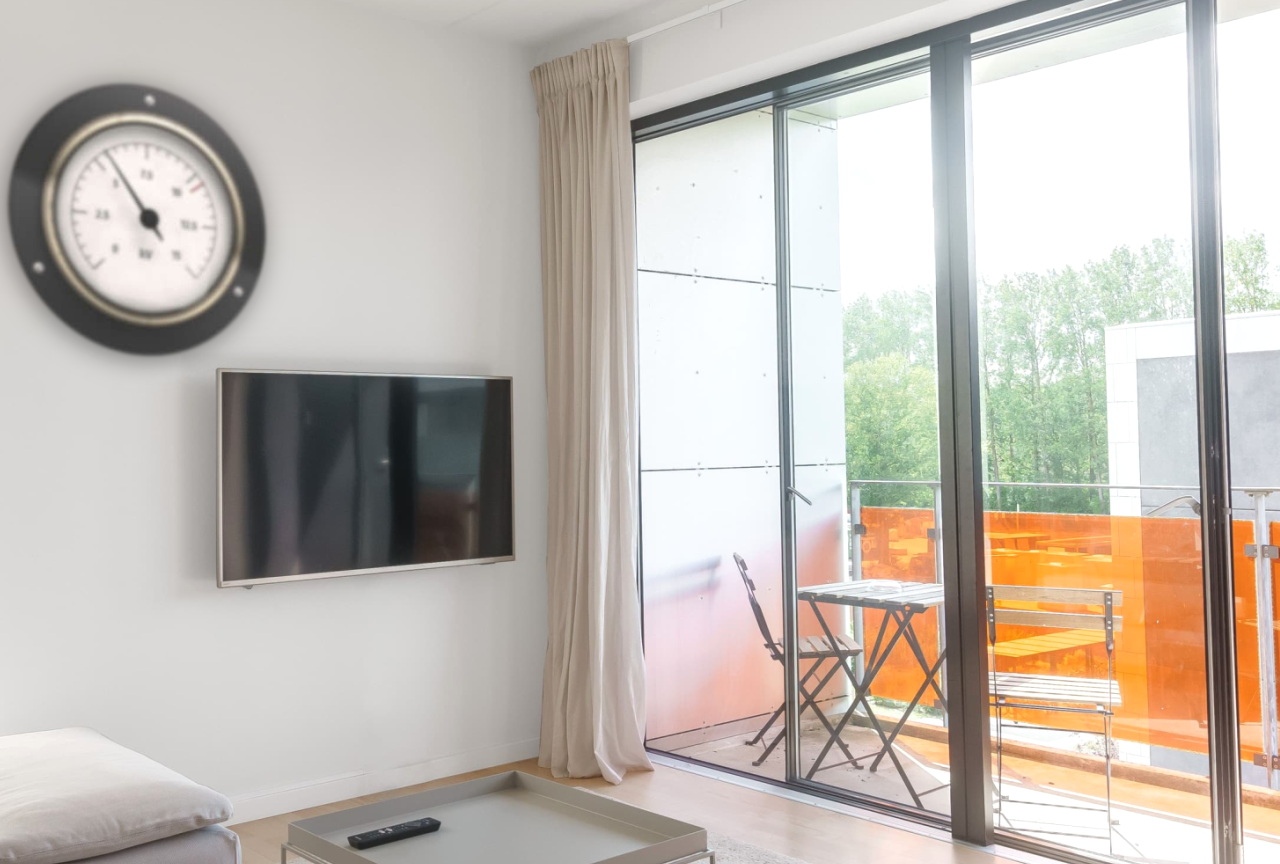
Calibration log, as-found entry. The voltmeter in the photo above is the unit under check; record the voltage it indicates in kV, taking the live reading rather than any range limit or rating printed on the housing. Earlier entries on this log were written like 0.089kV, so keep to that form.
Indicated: 5.5kV
